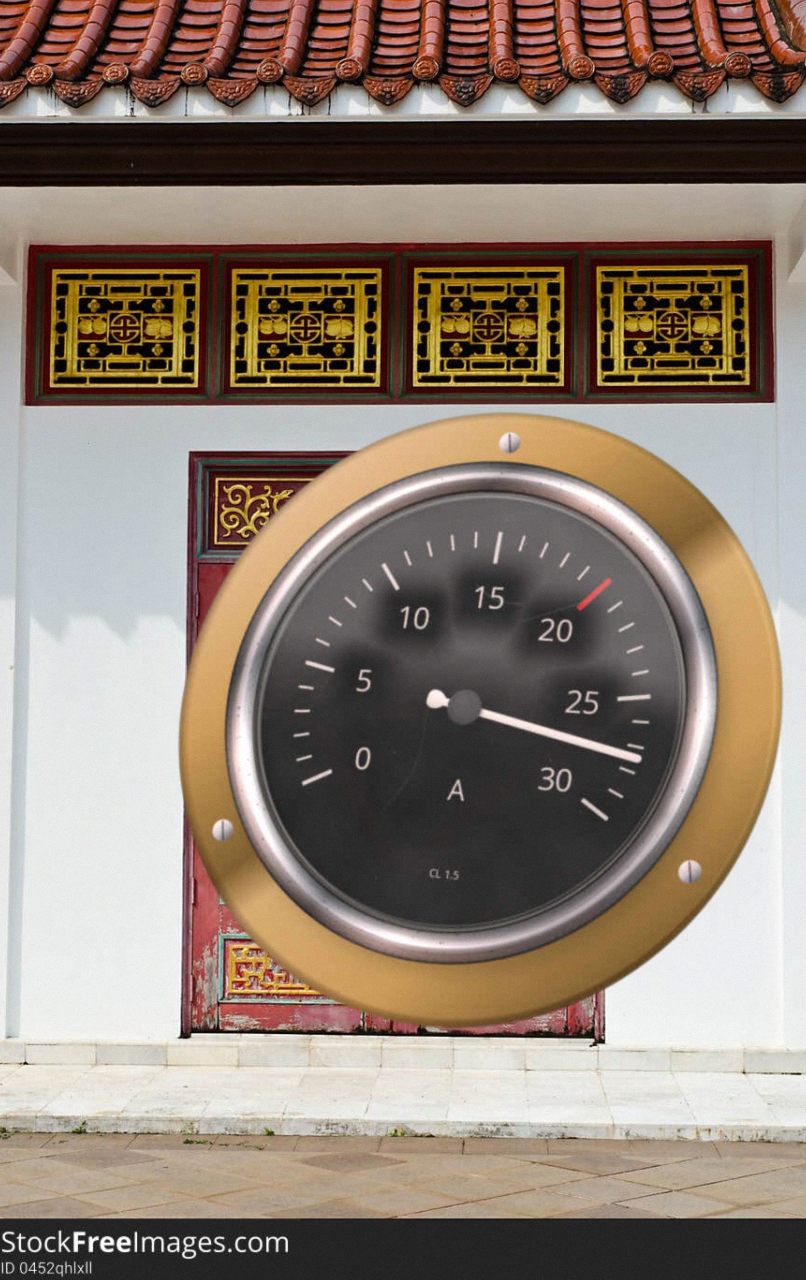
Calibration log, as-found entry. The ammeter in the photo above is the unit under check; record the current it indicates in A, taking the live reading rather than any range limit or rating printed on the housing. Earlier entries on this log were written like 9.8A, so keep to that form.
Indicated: 27.5A
